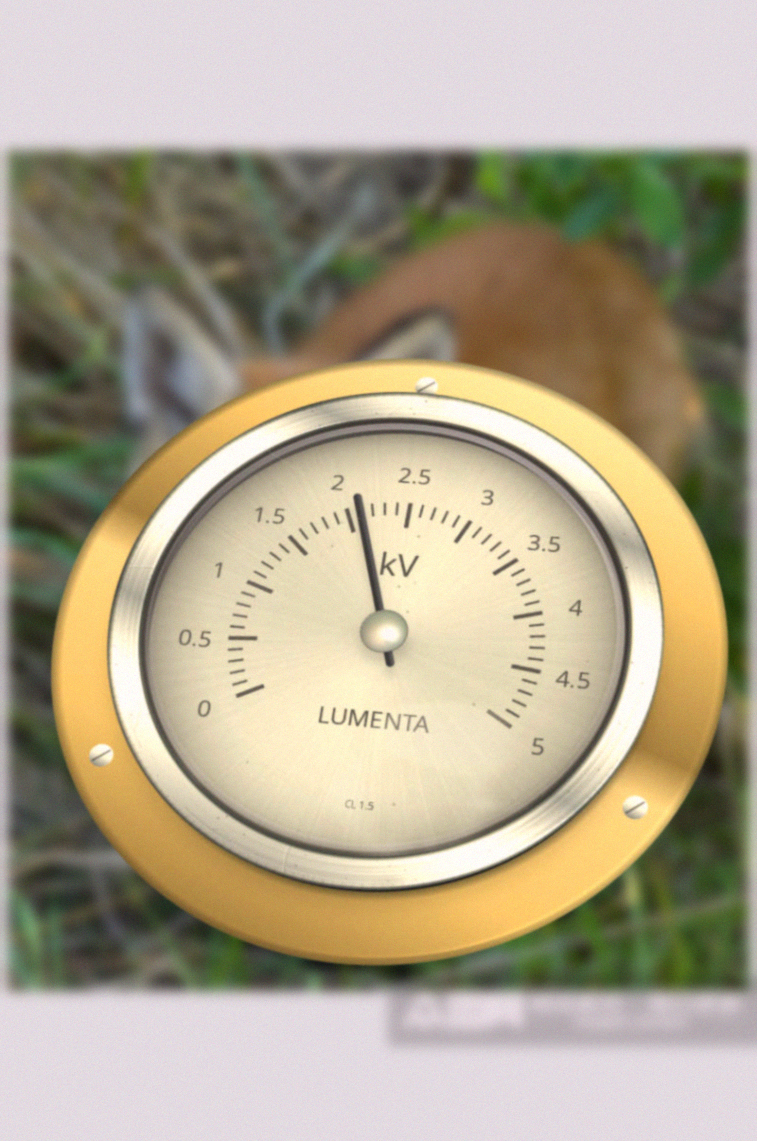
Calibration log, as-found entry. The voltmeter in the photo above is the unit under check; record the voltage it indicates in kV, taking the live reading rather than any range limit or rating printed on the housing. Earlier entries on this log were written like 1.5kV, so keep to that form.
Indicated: 2.1kV
